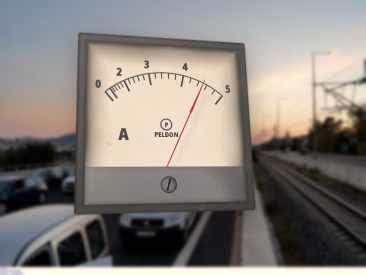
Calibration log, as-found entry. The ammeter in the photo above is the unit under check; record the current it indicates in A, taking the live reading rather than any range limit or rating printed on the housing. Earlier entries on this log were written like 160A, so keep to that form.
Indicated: 4.5A
